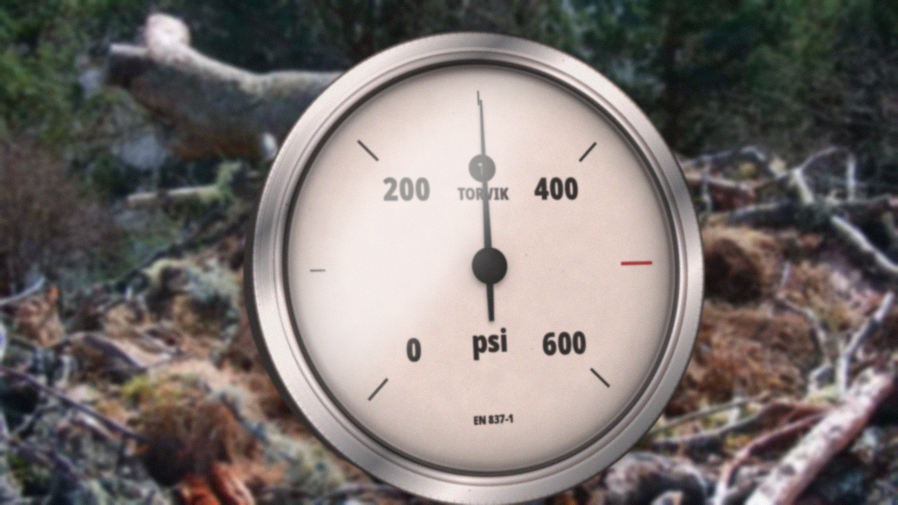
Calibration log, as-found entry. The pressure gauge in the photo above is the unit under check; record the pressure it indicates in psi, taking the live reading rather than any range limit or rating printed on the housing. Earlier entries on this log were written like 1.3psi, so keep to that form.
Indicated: 300psi
